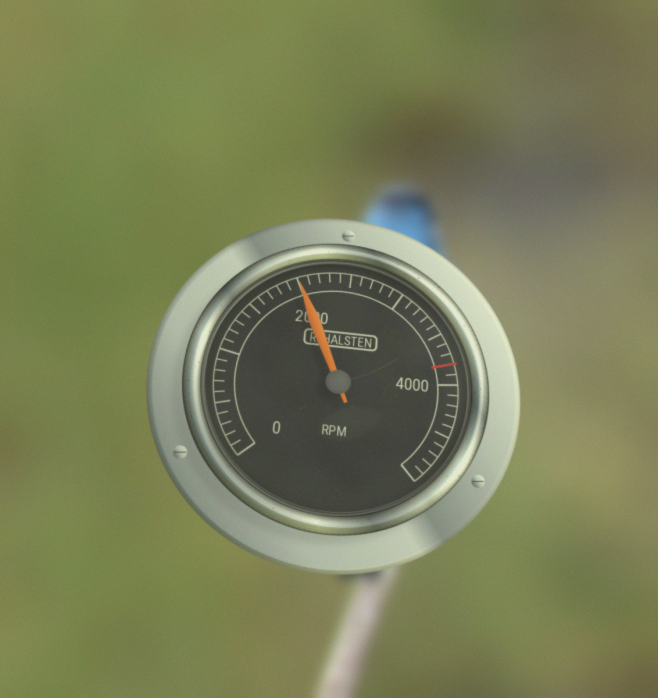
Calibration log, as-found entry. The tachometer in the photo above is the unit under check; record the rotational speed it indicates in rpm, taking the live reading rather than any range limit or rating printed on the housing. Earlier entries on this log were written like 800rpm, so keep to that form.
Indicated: 2000rpm
